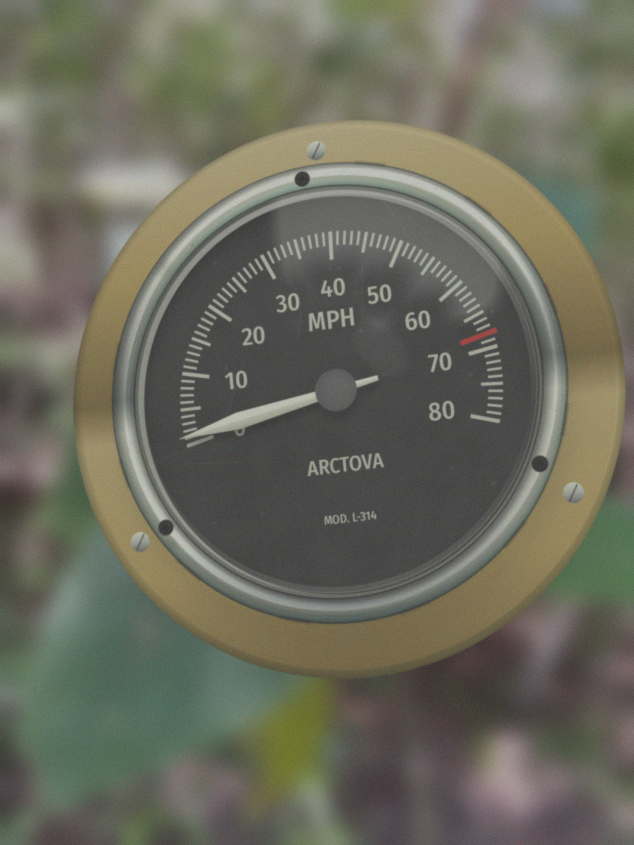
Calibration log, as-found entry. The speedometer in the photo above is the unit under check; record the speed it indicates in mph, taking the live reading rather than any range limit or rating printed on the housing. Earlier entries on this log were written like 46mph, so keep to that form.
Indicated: 1mph
